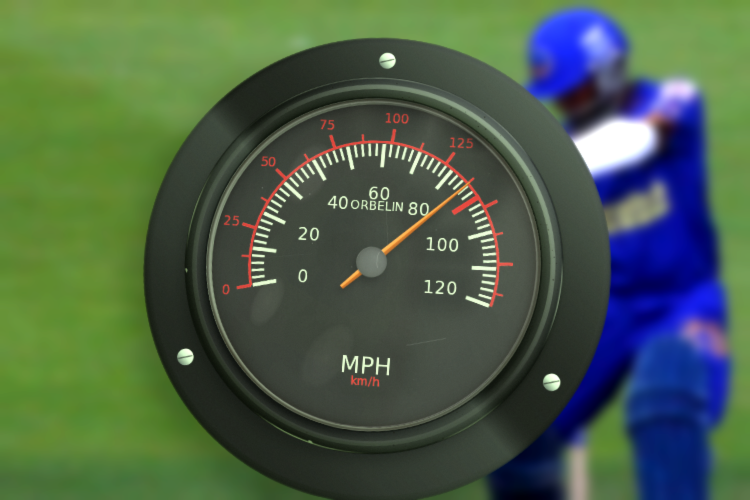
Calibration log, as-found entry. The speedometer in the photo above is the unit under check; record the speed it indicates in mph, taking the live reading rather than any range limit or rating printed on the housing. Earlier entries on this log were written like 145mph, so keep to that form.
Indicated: 86mph
